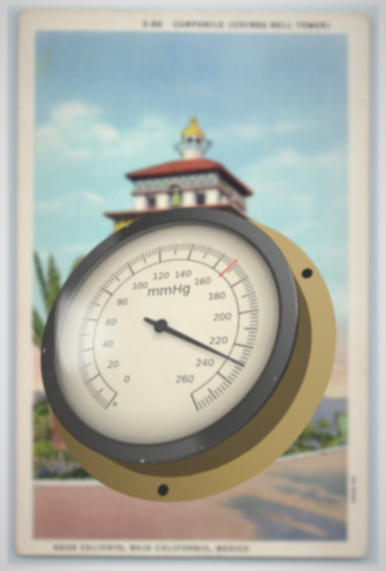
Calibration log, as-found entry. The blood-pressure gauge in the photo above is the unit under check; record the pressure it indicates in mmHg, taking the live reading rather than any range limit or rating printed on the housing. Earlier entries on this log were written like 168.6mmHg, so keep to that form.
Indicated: 230mmHg
